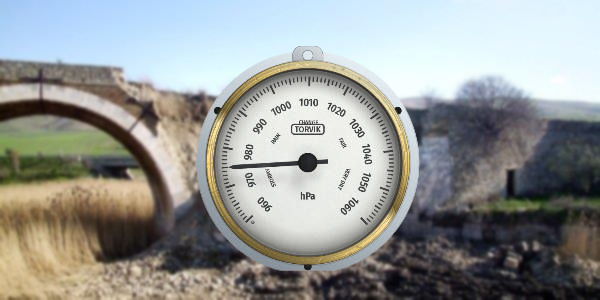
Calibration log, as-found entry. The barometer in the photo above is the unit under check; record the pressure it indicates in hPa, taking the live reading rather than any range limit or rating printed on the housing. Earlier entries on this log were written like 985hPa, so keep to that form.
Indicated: 975hPa
